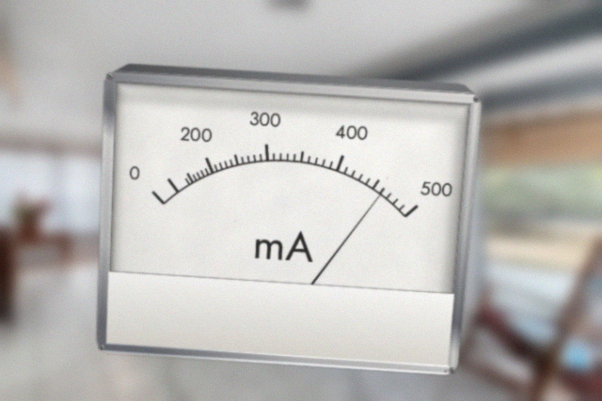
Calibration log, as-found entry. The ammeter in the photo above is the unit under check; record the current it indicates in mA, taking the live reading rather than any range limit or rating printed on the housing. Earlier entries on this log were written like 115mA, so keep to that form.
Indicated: 460mA
